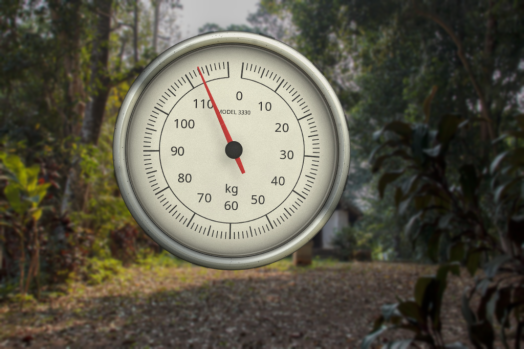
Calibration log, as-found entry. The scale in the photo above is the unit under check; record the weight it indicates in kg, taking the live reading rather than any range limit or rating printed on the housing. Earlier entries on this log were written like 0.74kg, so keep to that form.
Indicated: 113kg
